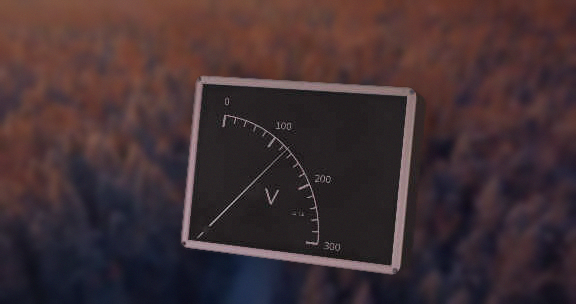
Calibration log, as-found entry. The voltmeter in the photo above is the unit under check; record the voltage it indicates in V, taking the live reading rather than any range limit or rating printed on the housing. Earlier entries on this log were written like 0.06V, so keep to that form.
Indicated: 130V
